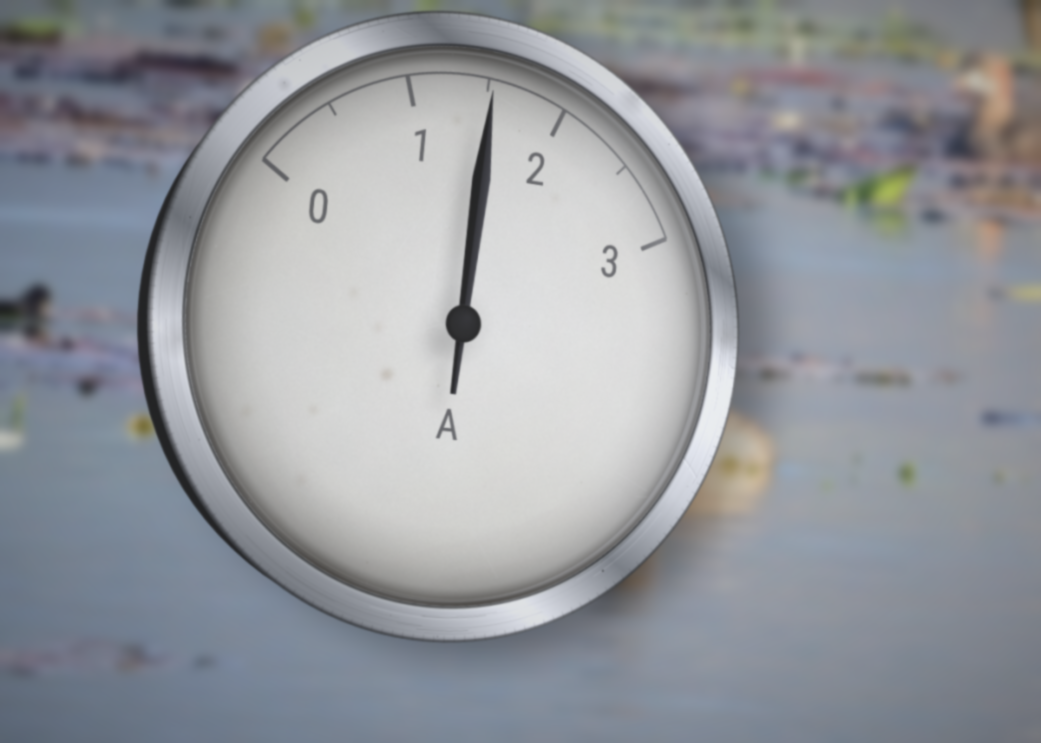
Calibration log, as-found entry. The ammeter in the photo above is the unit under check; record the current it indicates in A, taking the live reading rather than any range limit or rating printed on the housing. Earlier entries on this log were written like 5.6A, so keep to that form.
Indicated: 1.5A
